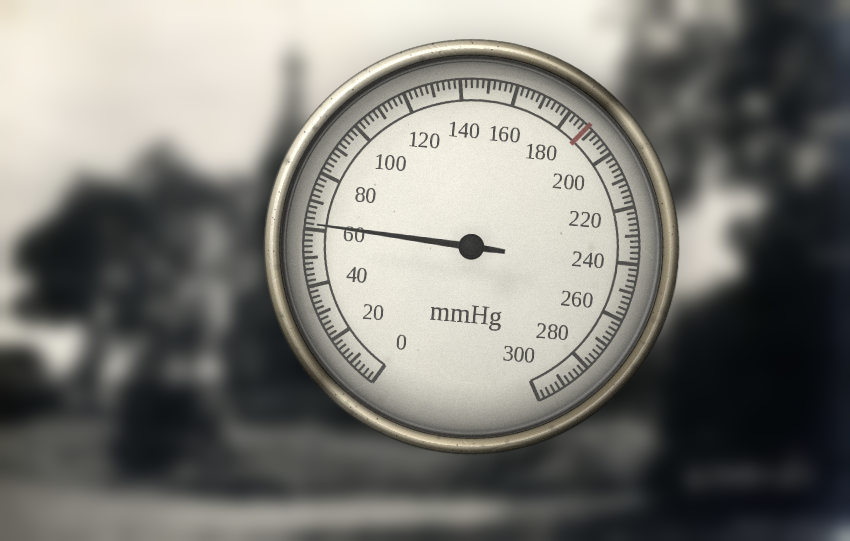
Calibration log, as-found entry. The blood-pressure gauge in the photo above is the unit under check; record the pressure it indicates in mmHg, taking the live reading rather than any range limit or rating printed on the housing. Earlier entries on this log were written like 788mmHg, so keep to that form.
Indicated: 62mmHg
